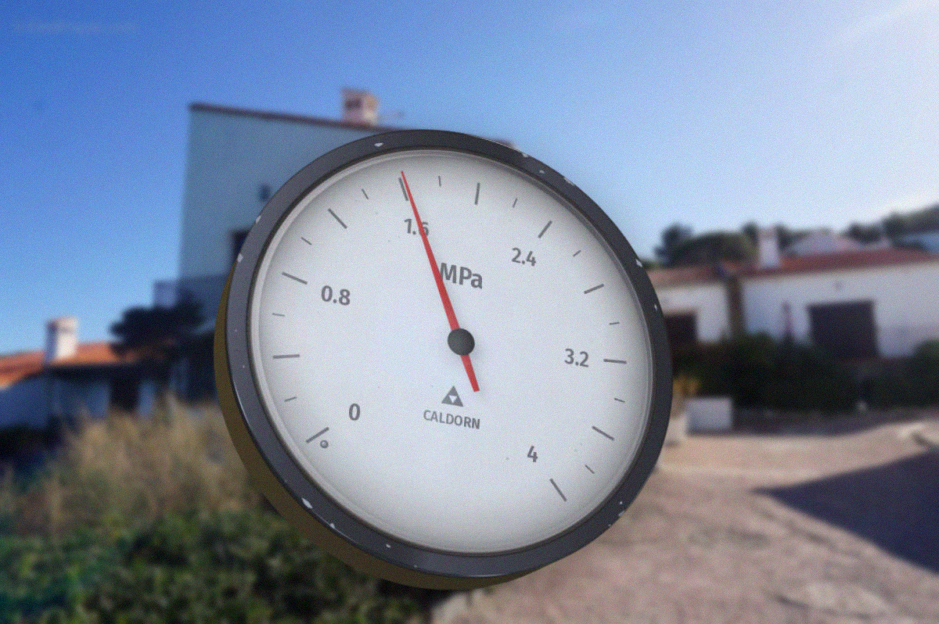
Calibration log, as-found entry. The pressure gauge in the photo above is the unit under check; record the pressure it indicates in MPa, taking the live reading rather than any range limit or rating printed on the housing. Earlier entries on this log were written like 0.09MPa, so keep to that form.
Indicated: 1.6MPa
